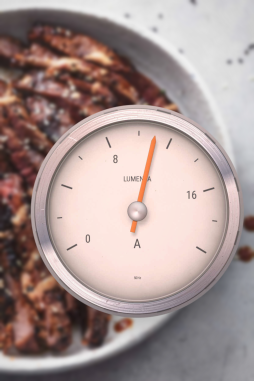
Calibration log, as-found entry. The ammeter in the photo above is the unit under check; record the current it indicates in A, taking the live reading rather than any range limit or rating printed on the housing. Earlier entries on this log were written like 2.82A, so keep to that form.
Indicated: 11A
